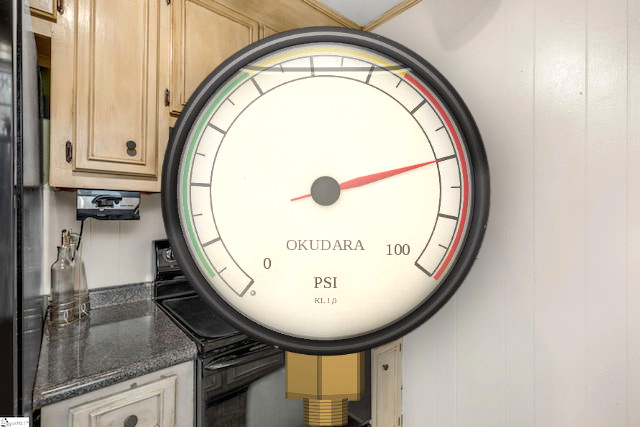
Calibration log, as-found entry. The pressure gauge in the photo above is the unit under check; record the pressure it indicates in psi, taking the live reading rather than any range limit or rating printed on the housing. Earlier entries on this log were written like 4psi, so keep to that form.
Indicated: 80psi
